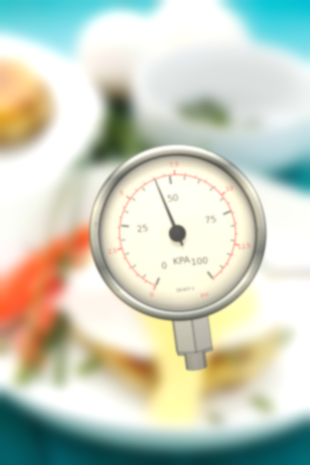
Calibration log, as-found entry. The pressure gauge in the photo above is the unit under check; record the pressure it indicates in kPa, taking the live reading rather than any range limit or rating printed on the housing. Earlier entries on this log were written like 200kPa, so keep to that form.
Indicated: 45kPa
